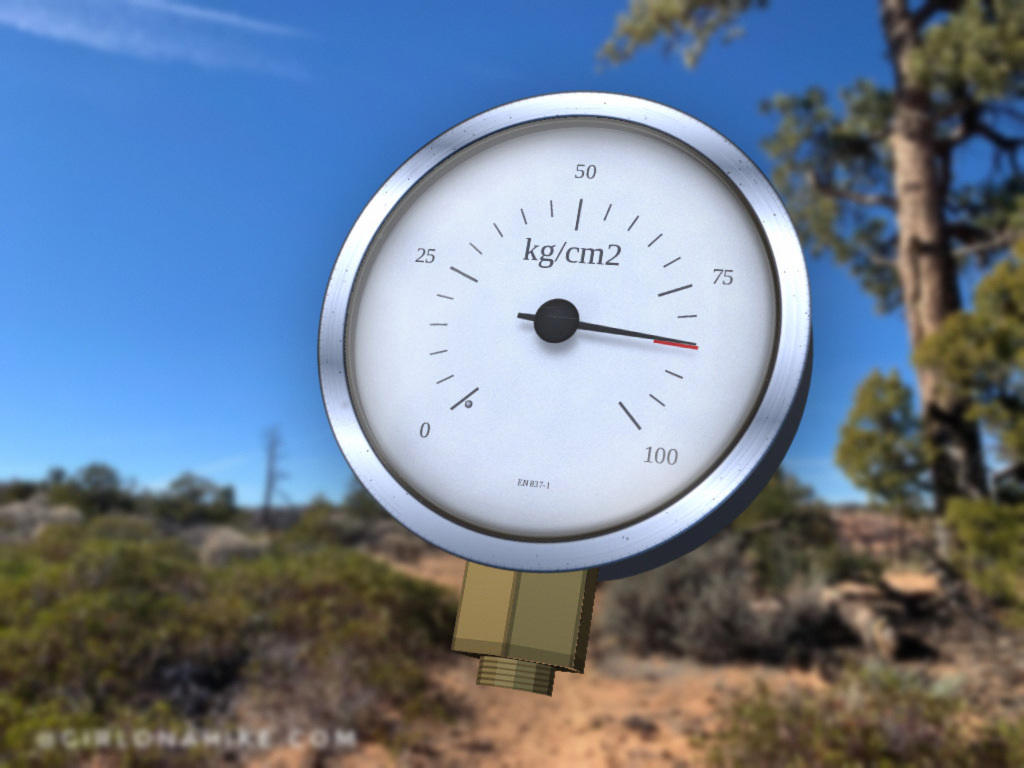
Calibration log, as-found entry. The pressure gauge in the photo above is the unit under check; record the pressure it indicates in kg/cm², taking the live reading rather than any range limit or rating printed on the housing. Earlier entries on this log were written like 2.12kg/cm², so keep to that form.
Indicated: 85kg/cm²
